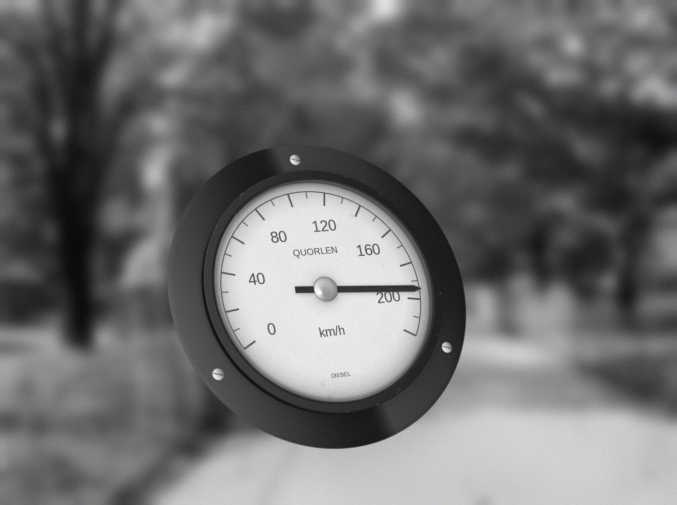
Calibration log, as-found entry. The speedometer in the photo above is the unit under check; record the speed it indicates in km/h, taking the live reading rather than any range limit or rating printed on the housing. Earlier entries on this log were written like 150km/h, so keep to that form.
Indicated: 195km/h
